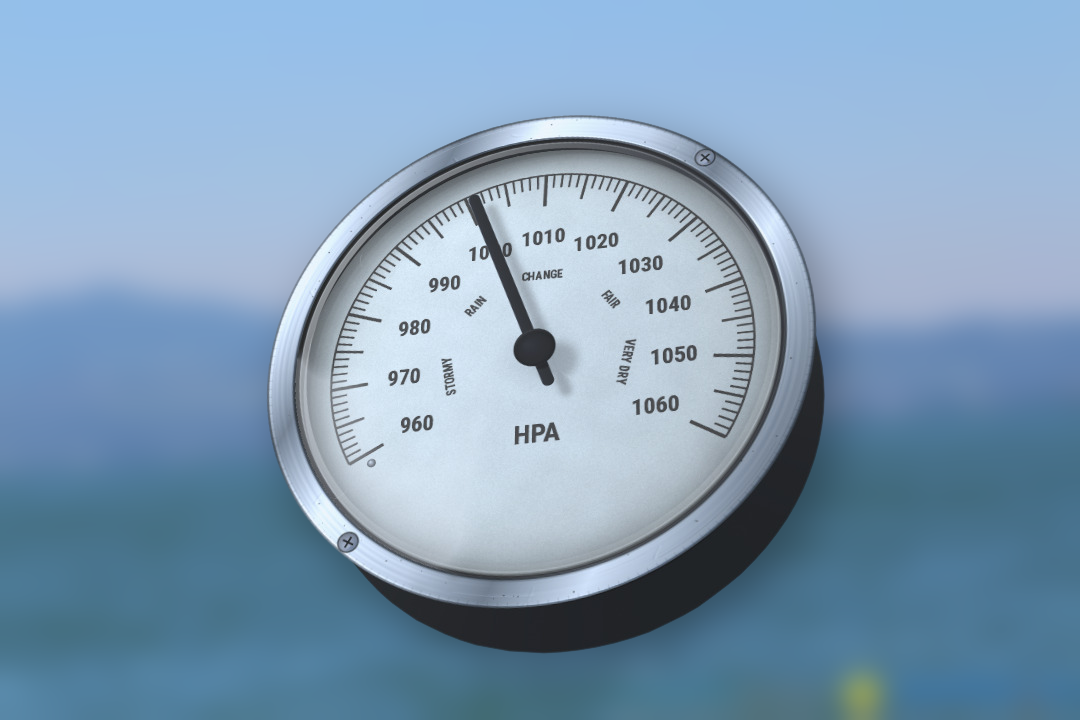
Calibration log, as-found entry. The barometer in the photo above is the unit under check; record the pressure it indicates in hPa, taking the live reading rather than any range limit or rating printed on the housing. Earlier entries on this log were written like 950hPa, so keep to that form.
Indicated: 1001hPa
